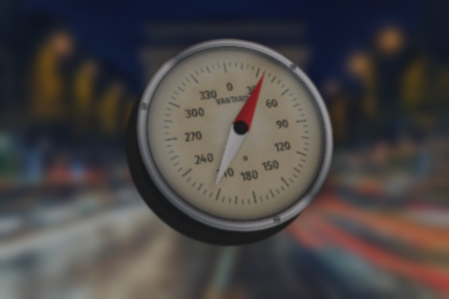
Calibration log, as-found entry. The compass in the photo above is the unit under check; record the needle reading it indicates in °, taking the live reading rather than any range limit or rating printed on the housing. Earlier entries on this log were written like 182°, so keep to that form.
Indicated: 35°
